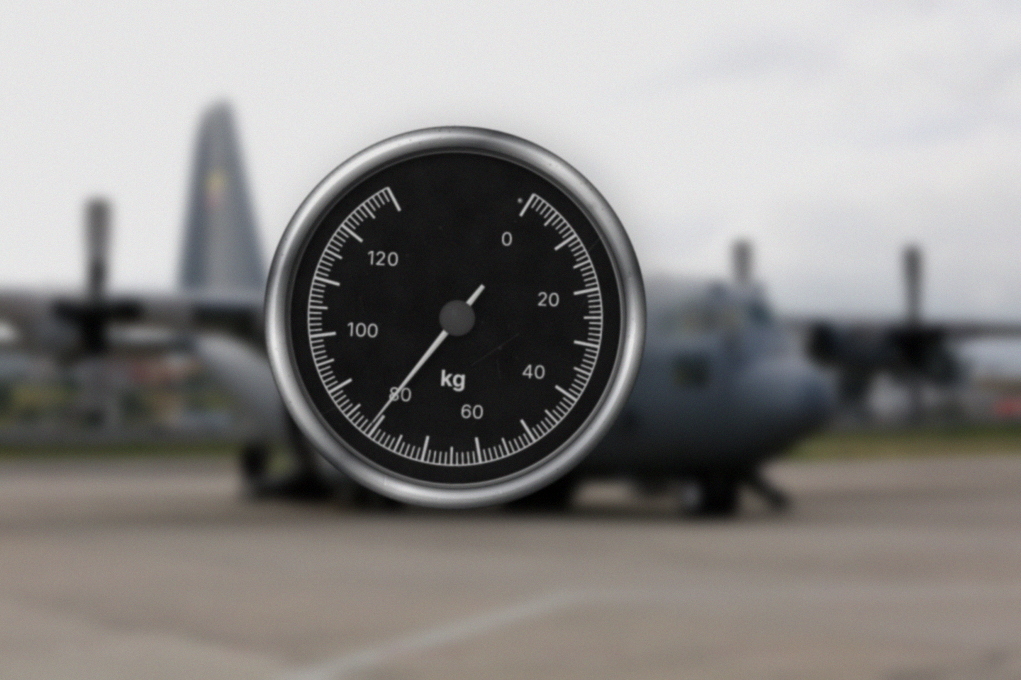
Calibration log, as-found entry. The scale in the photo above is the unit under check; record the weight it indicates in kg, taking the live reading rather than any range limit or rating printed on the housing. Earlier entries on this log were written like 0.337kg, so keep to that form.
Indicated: 81kg
